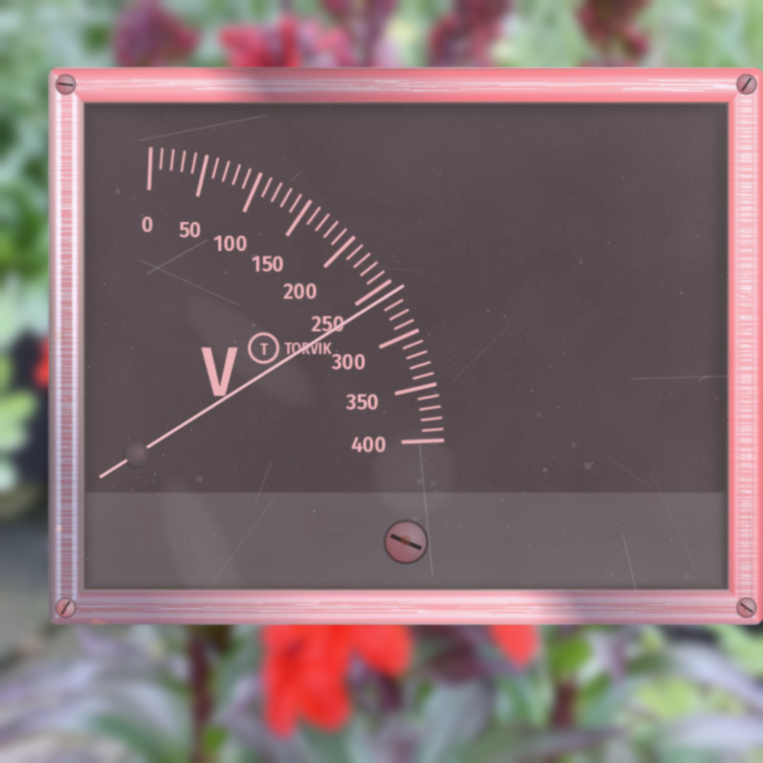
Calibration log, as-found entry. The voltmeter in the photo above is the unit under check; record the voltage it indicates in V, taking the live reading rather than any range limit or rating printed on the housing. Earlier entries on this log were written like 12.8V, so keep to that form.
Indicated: 260V
